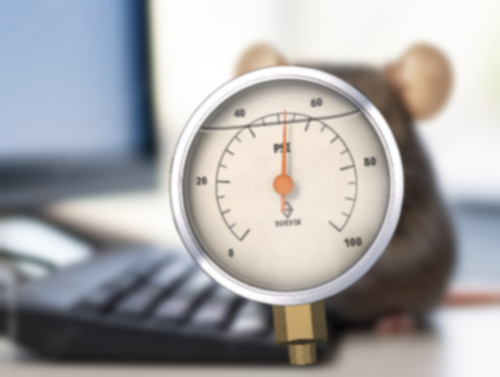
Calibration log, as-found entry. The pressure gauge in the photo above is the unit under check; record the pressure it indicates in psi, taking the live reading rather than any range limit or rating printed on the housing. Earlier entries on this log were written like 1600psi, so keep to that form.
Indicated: 52.5psi
